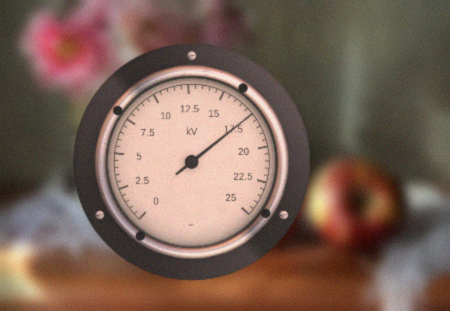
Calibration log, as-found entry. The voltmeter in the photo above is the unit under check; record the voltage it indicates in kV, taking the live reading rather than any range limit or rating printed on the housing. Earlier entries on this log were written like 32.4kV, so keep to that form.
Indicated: 17.5kV
